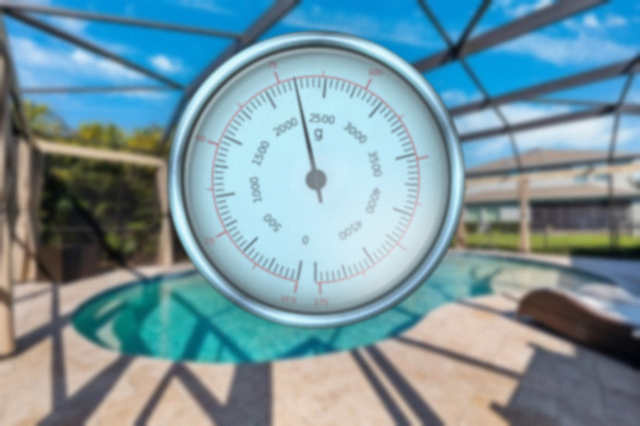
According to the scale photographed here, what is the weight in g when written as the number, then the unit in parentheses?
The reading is 2250 (g)
